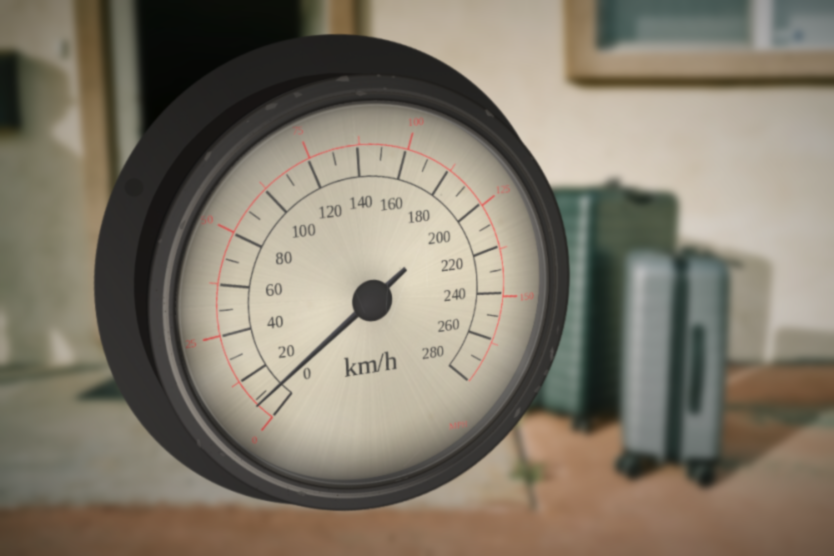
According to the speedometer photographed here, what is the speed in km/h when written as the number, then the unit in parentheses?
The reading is 10 (km/h)
